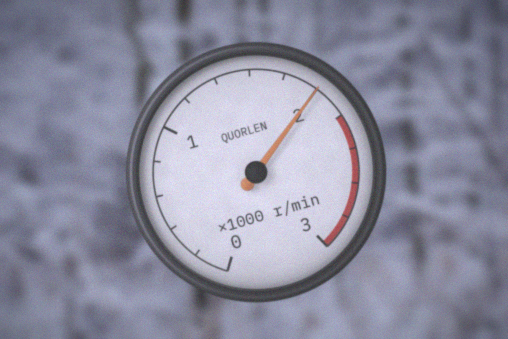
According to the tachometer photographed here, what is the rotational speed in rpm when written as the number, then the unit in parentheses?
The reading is 2000 (rpm)
